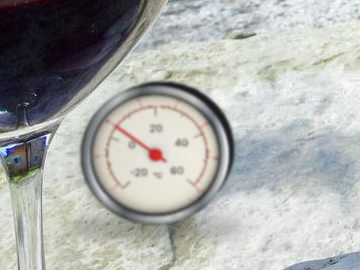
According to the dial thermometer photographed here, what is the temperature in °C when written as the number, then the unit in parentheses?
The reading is 5 (°C)
